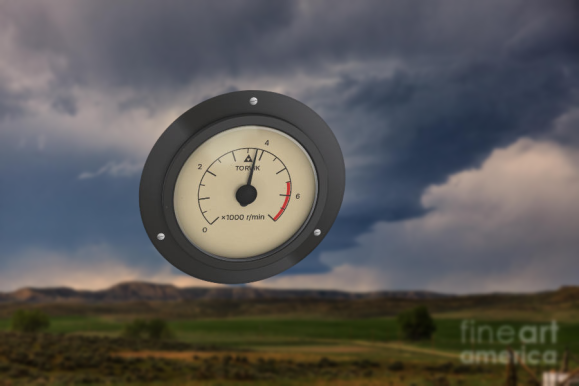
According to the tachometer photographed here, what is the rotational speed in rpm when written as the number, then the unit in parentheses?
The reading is 3750 (rpm)
